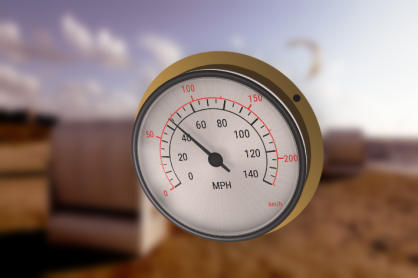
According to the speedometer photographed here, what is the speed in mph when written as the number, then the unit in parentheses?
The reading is 45 (mph)
